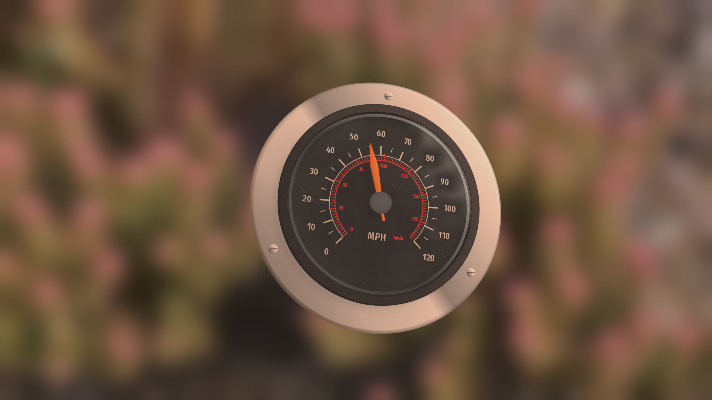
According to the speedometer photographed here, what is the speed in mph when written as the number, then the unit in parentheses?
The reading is 55 (mph)
